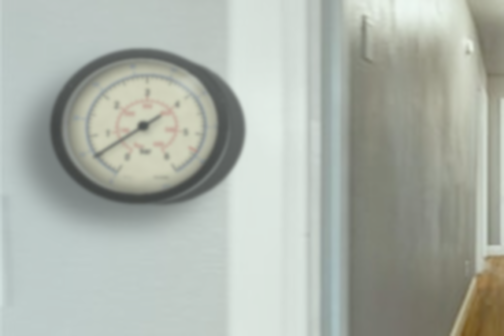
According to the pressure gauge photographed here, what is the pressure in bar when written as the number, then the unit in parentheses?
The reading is 0.5 (bar)
